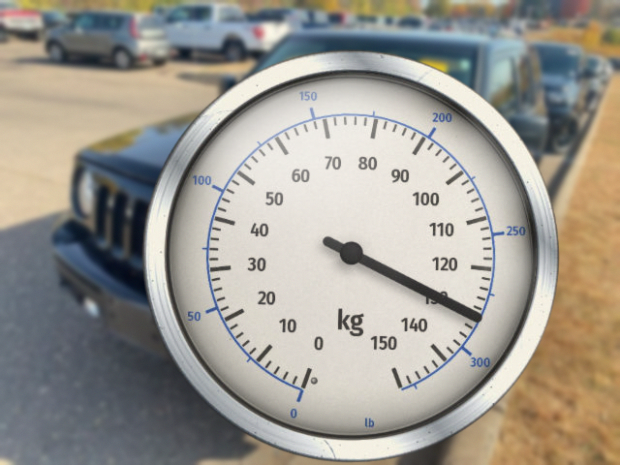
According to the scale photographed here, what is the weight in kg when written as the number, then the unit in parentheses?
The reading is 130 (kg)
